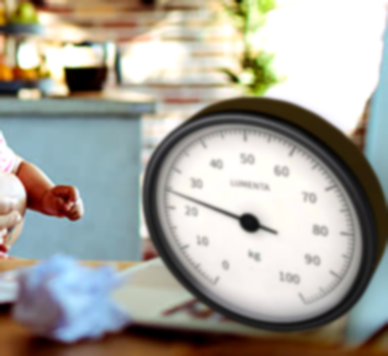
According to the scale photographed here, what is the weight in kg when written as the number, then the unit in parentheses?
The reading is 25 (kg)
